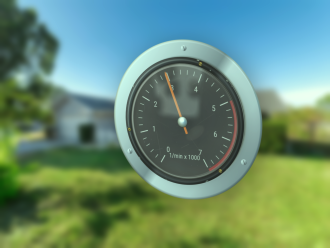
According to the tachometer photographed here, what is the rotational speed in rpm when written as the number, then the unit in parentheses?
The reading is 3000 (rpm)
